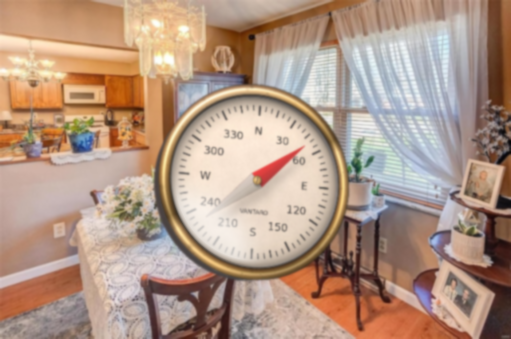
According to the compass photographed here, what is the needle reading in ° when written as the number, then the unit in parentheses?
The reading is 50 (°)
